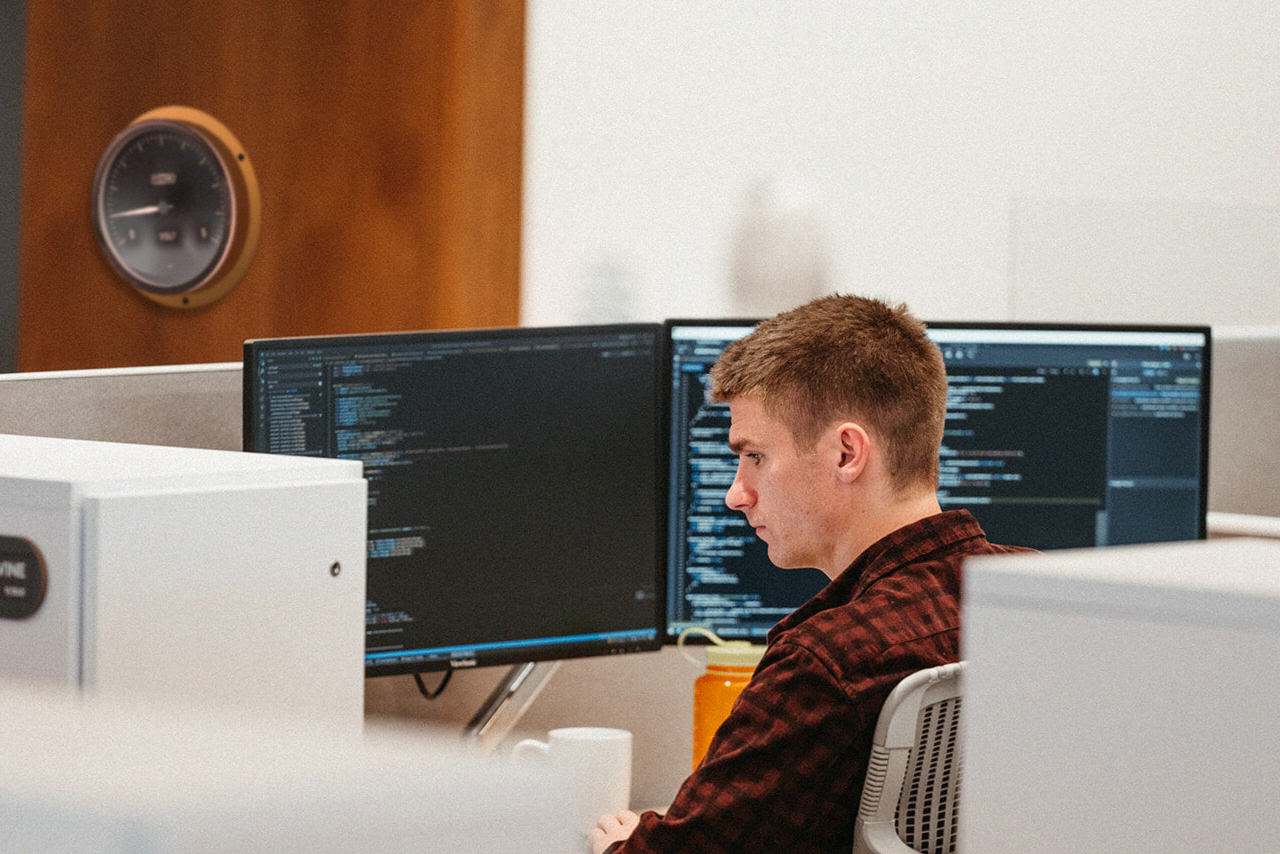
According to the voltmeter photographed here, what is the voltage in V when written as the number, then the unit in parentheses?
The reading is 0.5 (V)
